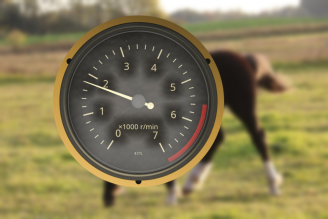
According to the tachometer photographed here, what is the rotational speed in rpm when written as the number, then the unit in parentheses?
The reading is 1800 (rpm)
